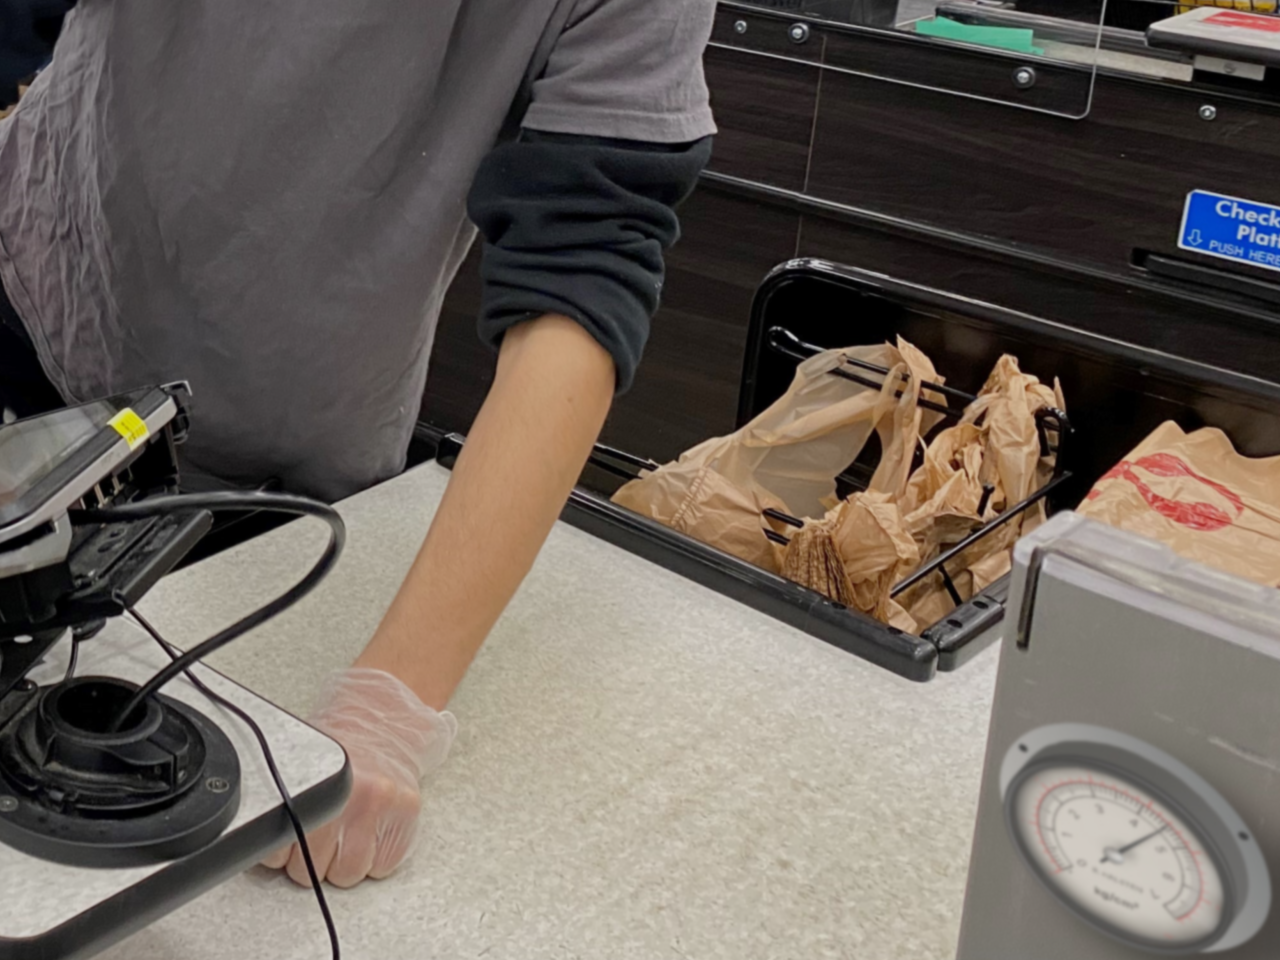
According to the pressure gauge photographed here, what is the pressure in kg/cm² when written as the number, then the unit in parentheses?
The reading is 4.5 (kg/cm²)
